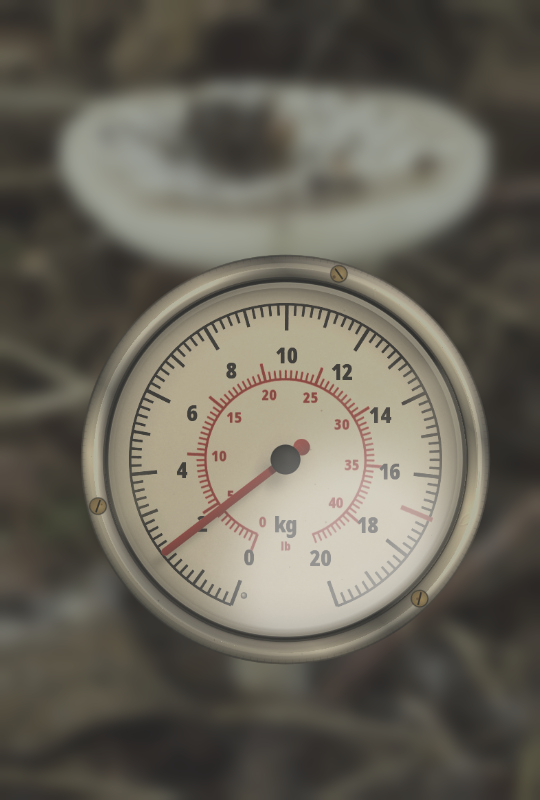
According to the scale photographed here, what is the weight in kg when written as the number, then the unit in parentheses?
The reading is 2 (kg)
